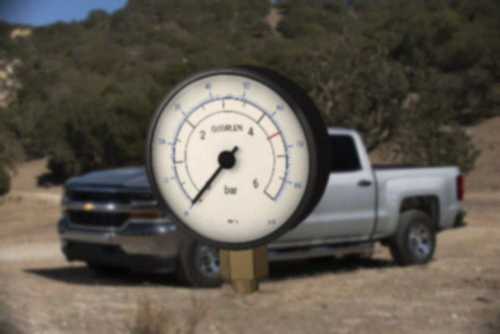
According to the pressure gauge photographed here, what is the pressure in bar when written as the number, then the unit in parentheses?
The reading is 0 (bar)
